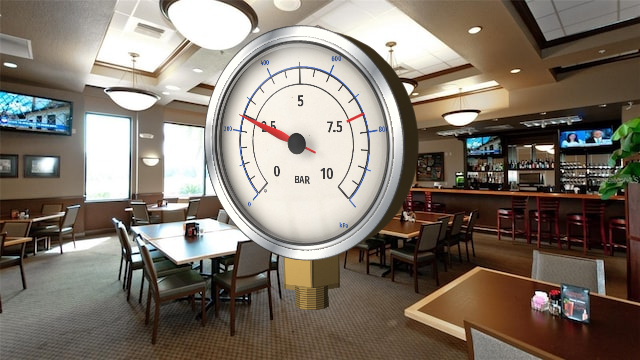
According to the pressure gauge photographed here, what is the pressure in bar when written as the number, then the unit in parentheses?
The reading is 2.5 (bar)
